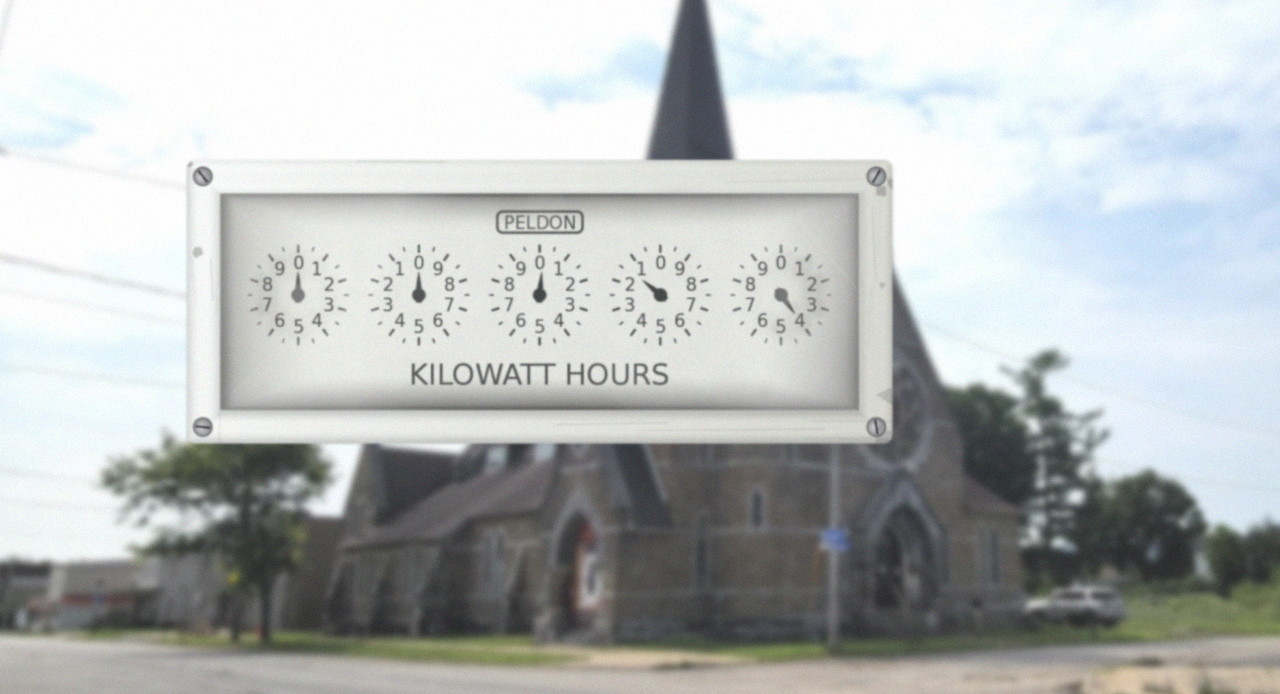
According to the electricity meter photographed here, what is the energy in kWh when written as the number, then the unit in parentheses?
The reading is 14 (kWh)
